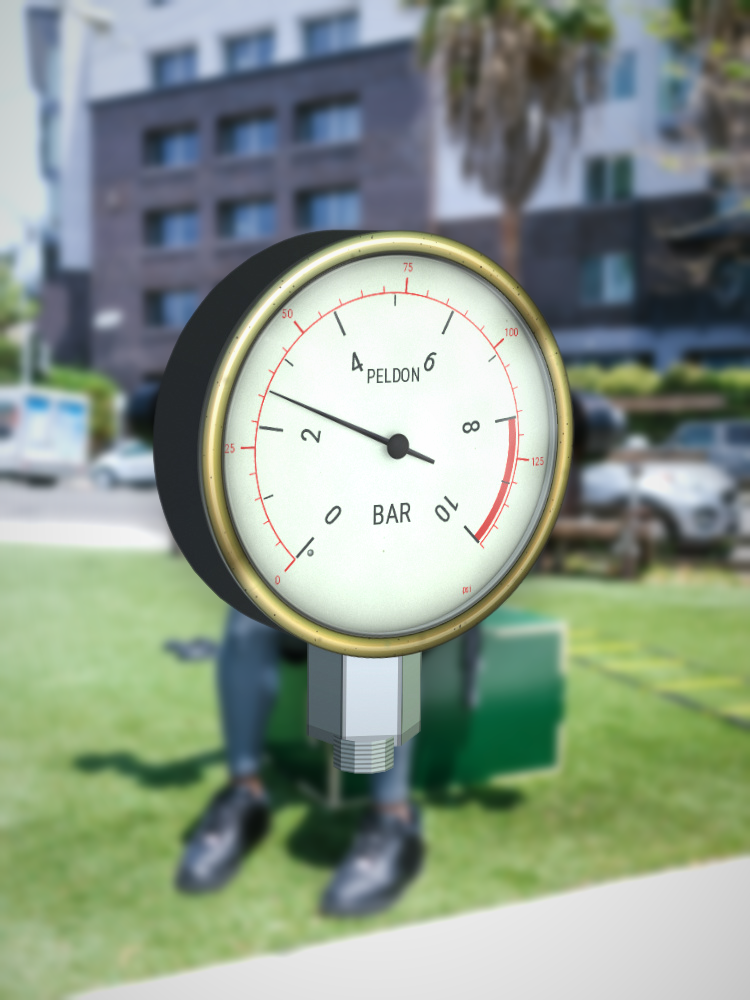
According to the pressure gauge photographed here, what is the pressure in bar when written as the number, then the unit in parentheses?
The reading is 2.5 (bar)
